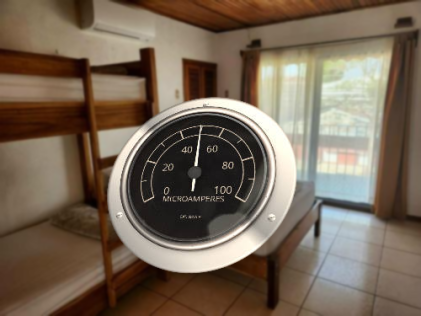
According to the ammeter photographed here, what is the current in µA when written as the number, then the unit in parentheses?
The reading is 50 (µA)
